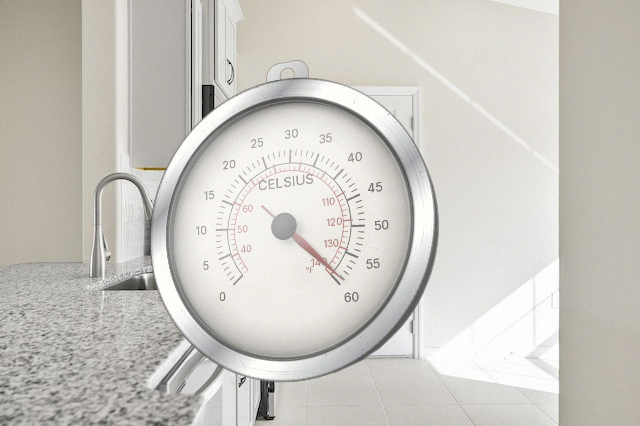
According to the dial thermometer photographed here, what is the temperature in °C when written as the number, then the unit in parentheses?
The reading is 59 (°C)
